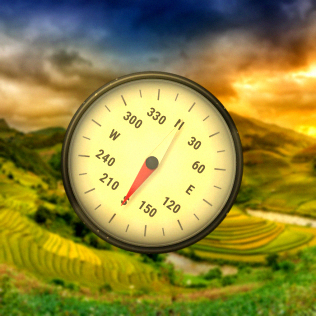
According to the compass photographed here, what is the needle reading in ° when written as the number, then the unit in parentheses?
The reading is 180 (°)
